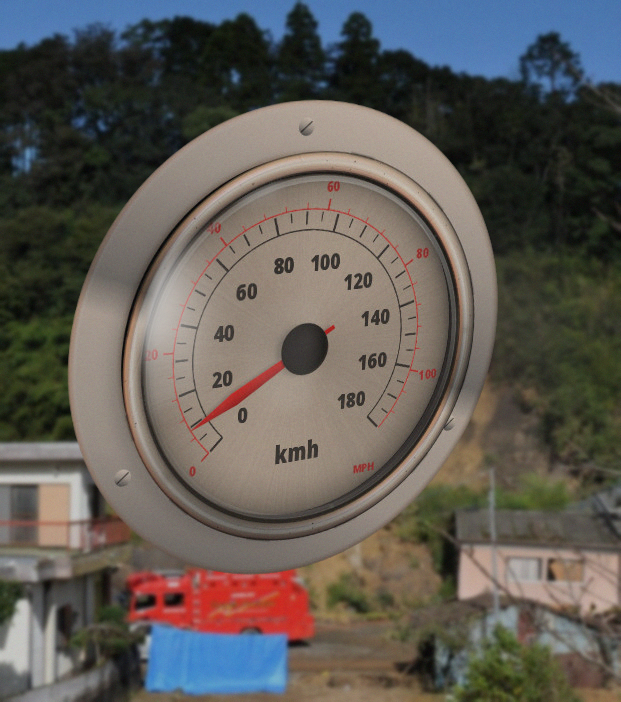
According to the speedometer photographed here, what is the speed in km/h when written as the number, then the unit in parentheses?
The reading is 10 (km/h)
